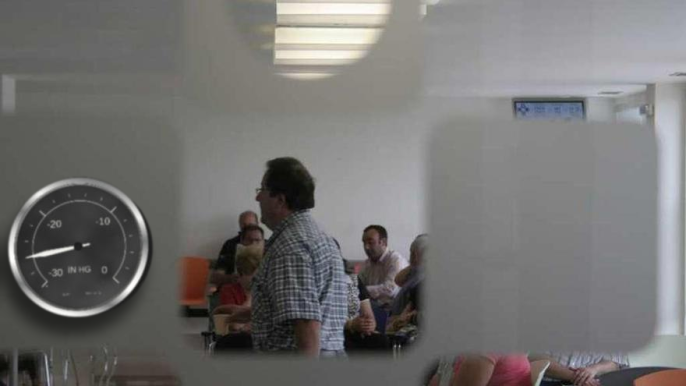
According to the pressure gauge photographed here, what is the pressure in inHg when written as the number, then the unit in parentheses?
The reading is -26 (inHg)
